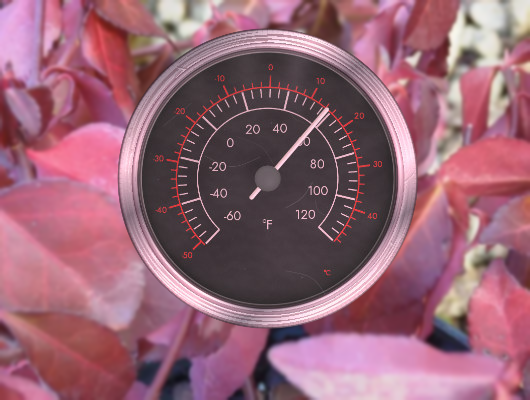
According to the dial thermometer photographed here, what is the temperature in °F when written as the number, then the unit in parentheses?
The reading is 58 (°F)
